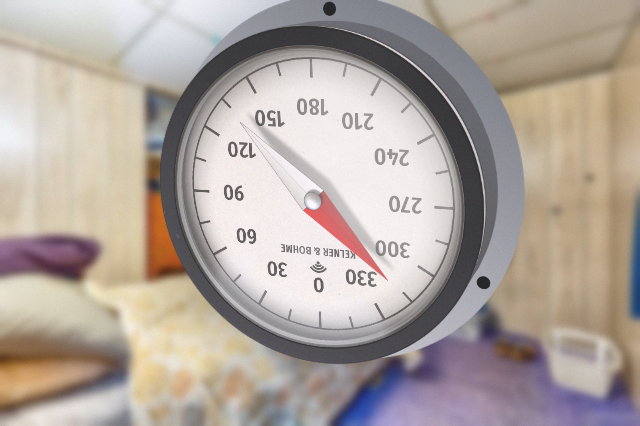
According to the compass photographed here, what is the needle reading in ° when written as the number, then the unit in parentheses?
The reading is 315 (°)
